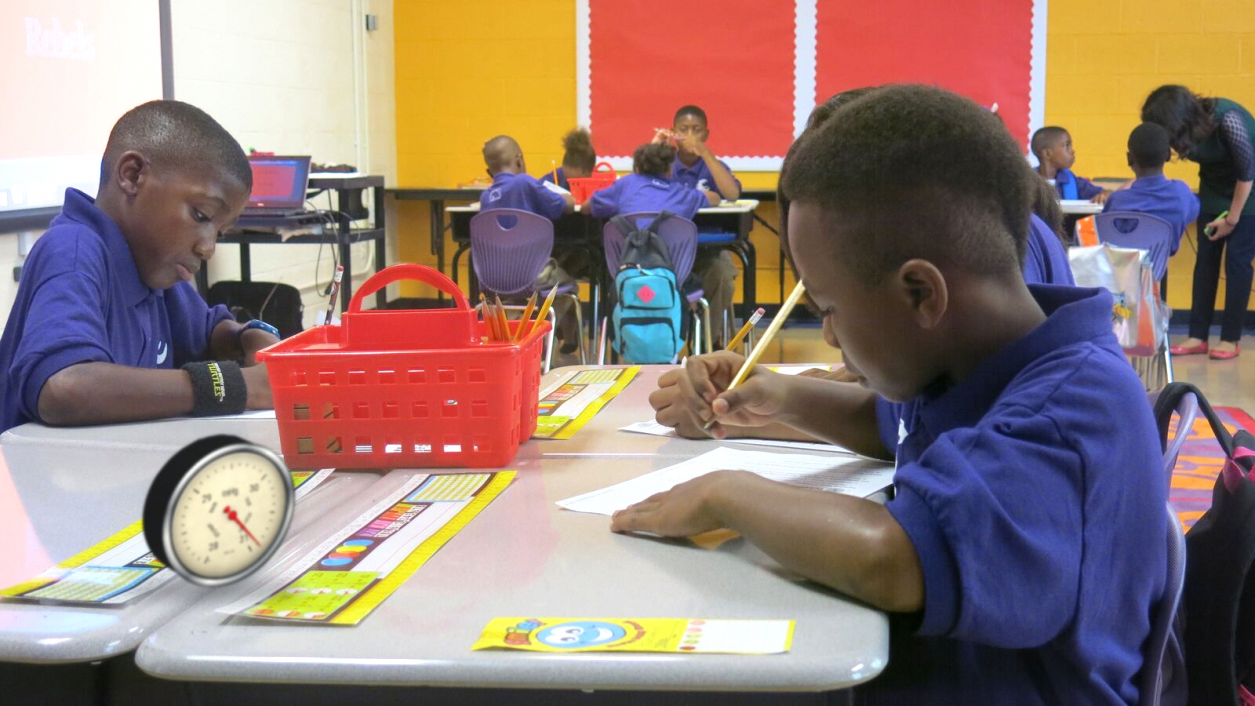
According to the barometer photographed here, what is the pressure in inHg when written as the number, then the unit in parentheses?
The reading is 30.9 (inHg)
